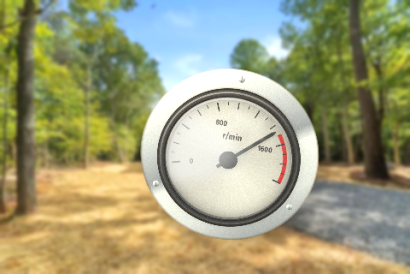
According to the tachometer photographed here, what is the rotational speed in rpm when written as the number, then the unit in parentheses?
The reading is 1450 (rpm)
